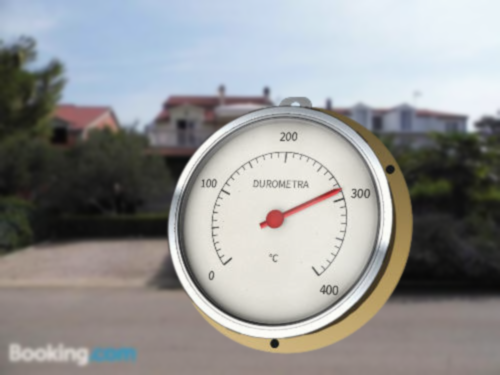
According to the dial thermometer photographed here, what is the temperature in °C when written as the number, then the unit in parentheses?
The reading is 290 (°C)
